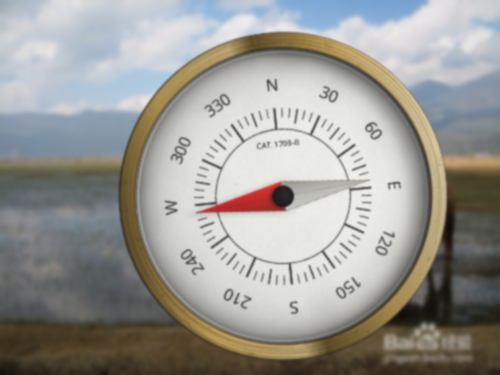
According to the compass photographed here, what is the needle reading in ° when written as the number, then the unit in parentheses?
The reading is 265 (°)
